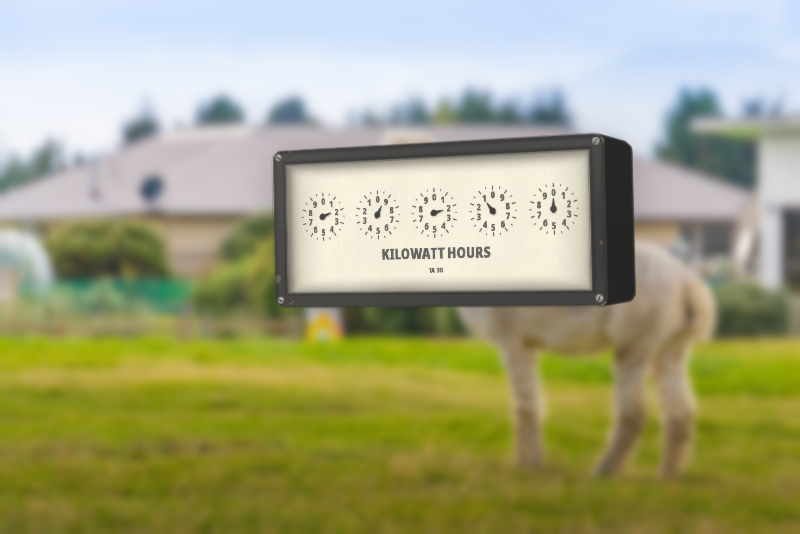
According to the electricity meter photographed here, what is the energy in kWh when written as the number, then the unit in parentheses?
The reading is 19210 (kWh)
